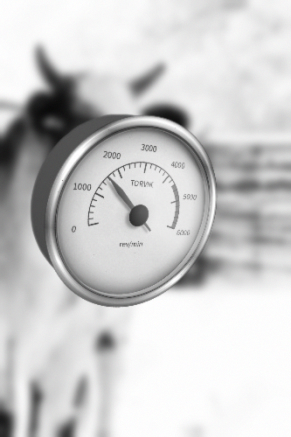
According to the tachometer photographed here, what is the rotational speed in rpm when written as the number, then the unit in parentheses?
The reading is 1600 (rpm)
